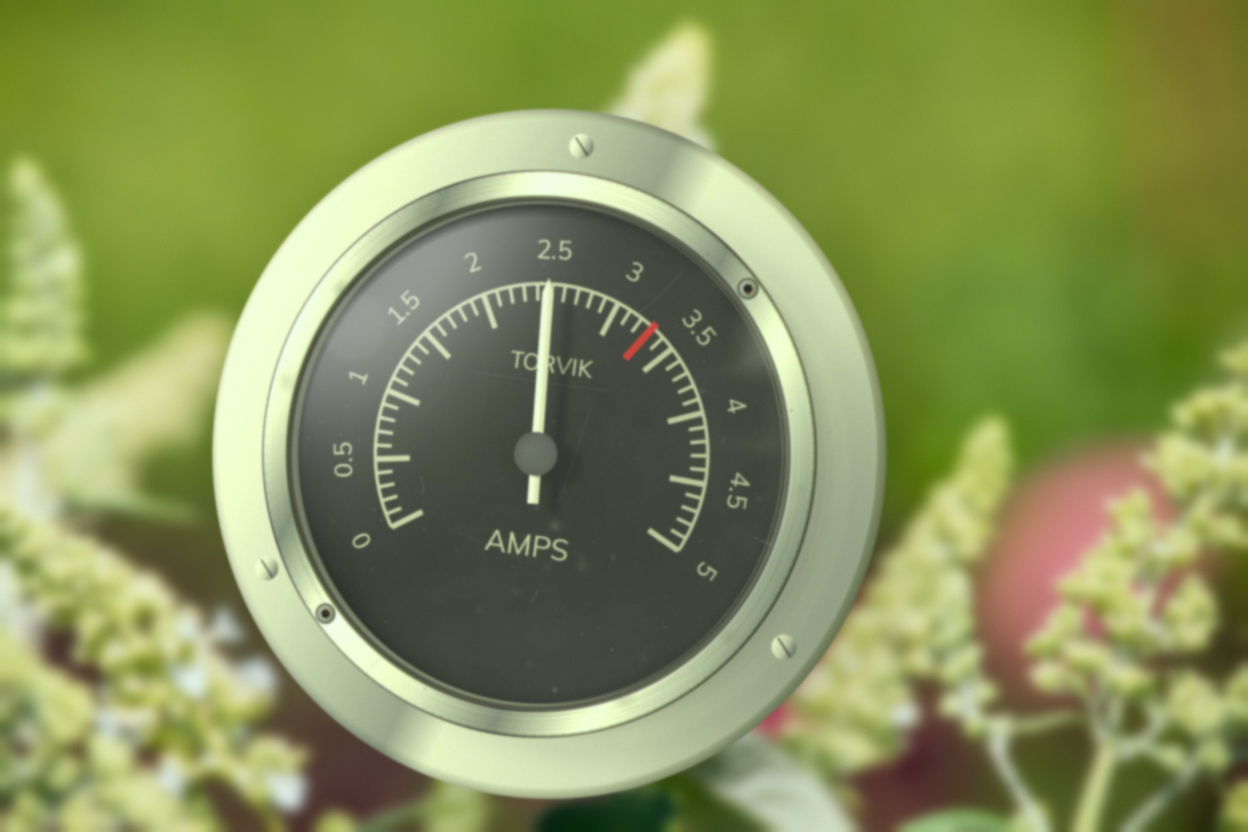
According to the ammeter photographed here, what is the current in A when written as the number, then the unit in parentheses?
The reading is 2.5 (A)
